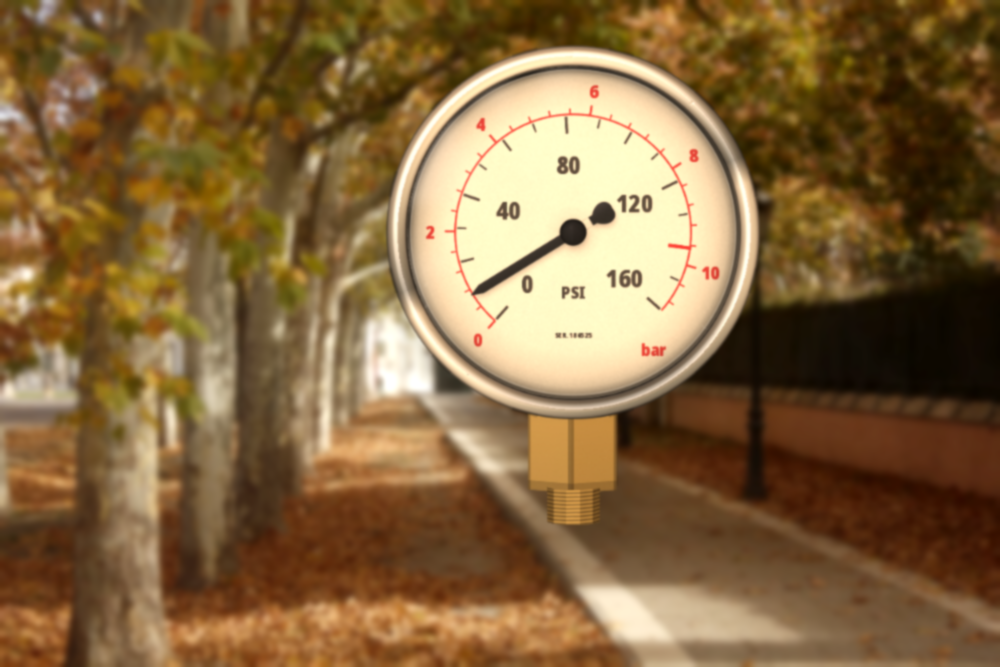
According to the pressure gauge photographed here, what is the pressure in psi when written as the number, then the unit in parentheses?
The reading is 10 (psi)
